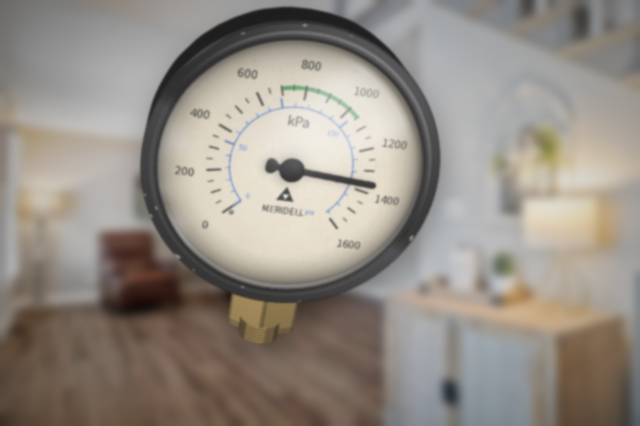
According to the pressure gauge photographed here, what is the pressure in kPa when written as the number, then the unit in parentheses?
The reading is 1350 (kPa)
